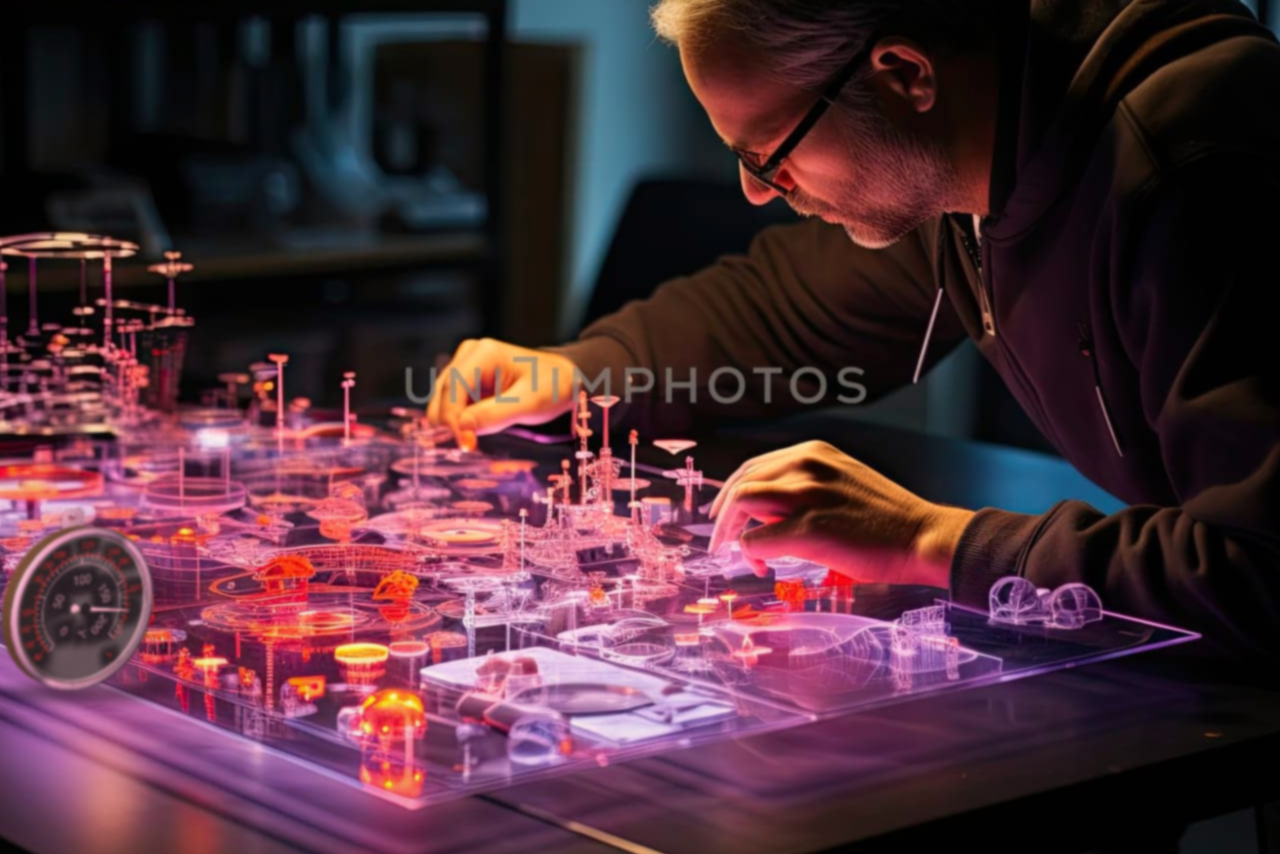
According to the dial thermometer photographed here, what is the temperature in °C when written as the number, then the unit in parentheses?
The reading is 175 (°C)
